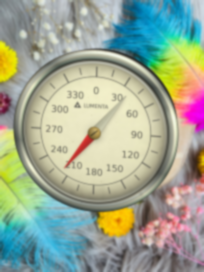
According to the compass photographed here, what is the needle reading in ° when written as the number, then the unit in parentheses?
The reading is 217.5 (°)
